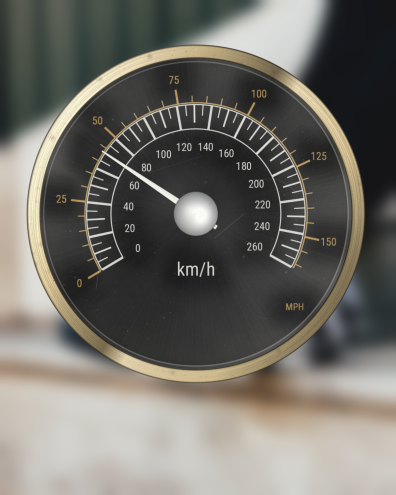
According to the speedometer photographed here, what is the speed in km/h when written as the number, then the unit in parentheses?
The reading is 70 (km/h)
